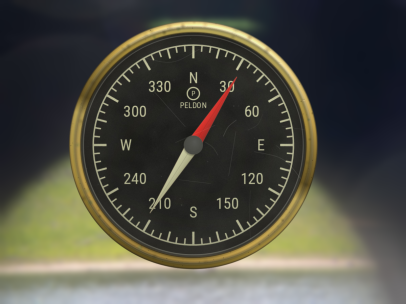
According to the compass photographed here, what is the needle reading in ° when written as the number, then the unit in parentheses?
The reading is 32.5 (°)
